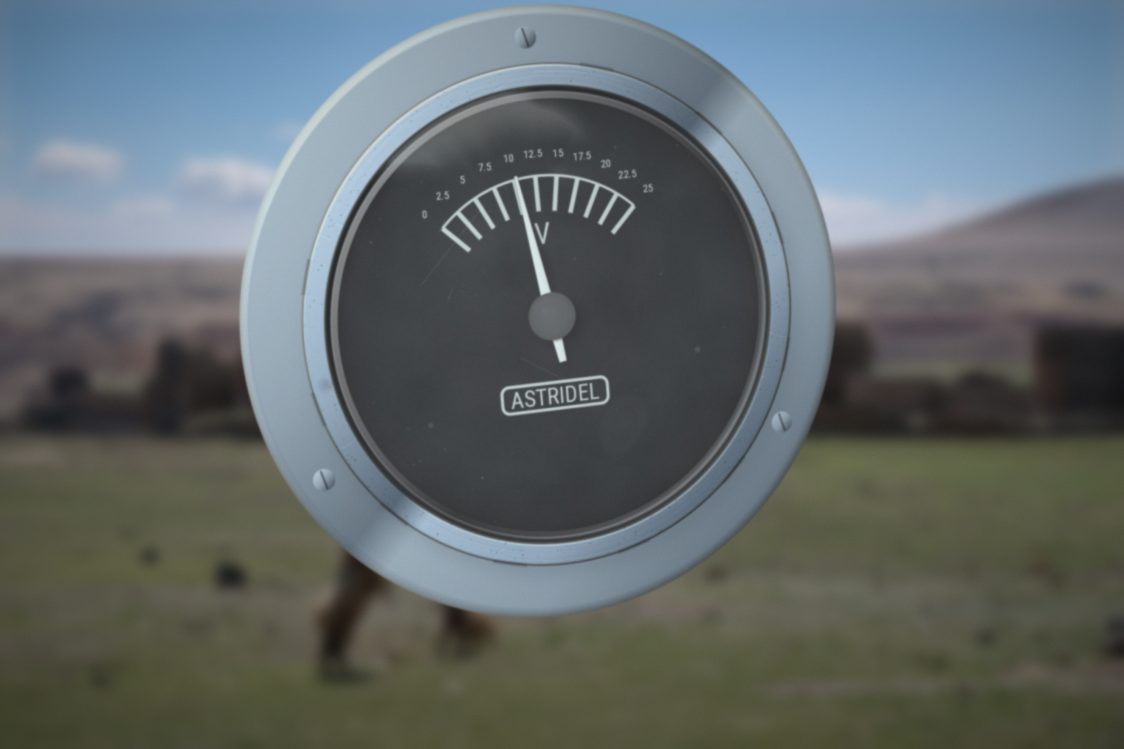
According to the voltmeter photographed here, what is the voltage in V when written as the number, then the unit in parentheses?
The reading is 10 (V)
